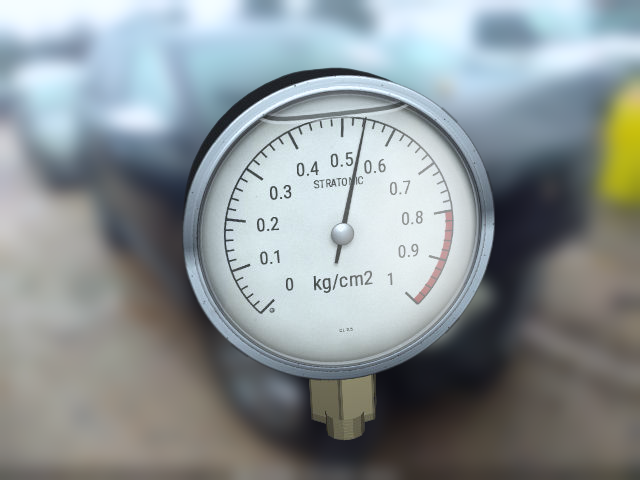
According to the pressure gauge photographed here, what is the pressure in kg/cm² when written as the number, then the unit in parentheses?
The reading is 0.54 (kg/cm²)
